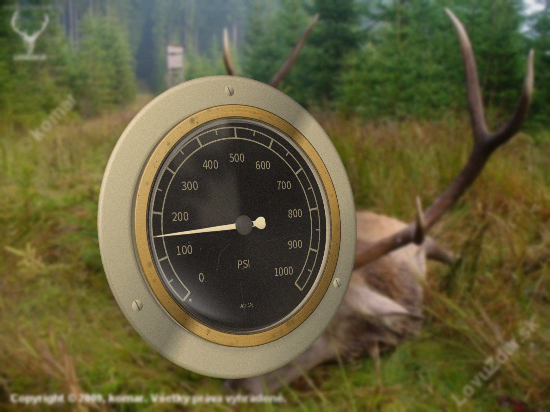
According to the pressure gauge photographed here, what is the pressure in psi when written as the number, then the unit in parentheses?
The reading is 150 (psi)
